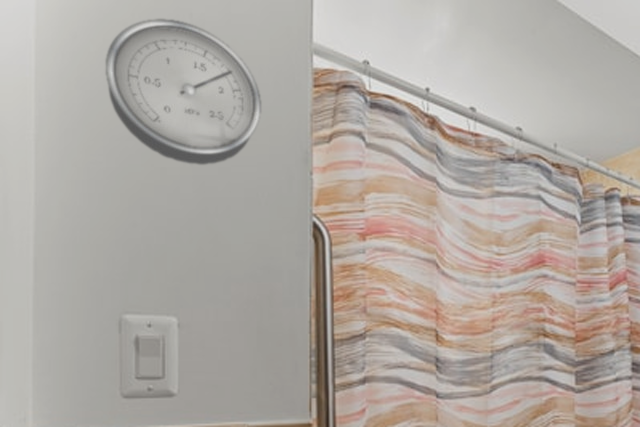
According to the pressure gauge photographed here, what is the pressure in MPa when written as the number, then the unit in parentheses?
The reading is 1.8 (MPa)
